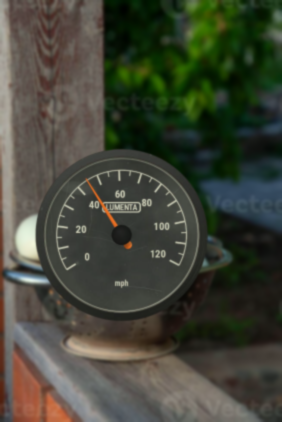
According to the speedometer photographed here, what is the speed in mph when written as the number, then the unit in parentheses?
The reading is 45 (mph)
